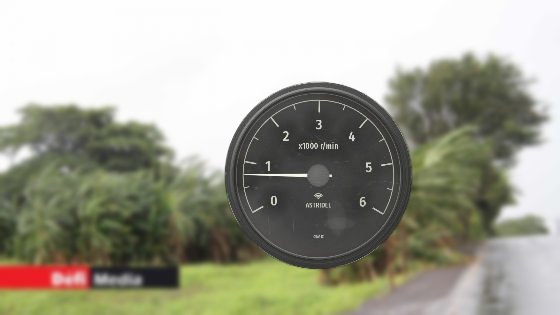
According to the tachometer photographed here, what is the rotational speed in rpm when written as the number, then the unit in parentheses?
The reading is 750 (rpm)
